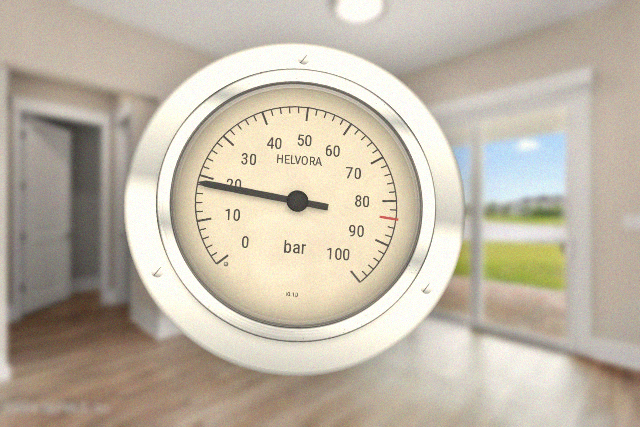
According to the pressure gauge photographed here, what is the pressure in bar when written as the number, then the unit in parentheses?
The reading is 18 (bar)
